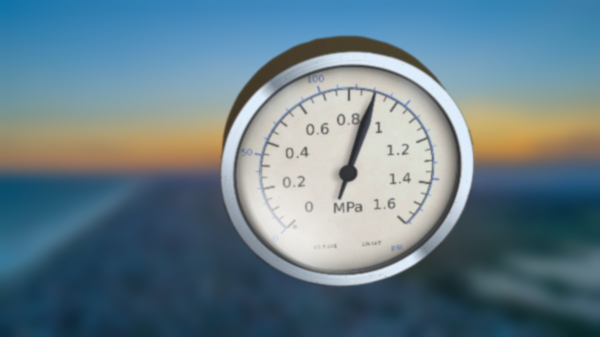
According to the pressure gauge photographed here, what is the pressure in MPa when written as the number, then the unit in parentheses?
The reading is 0.9 (MPa)
